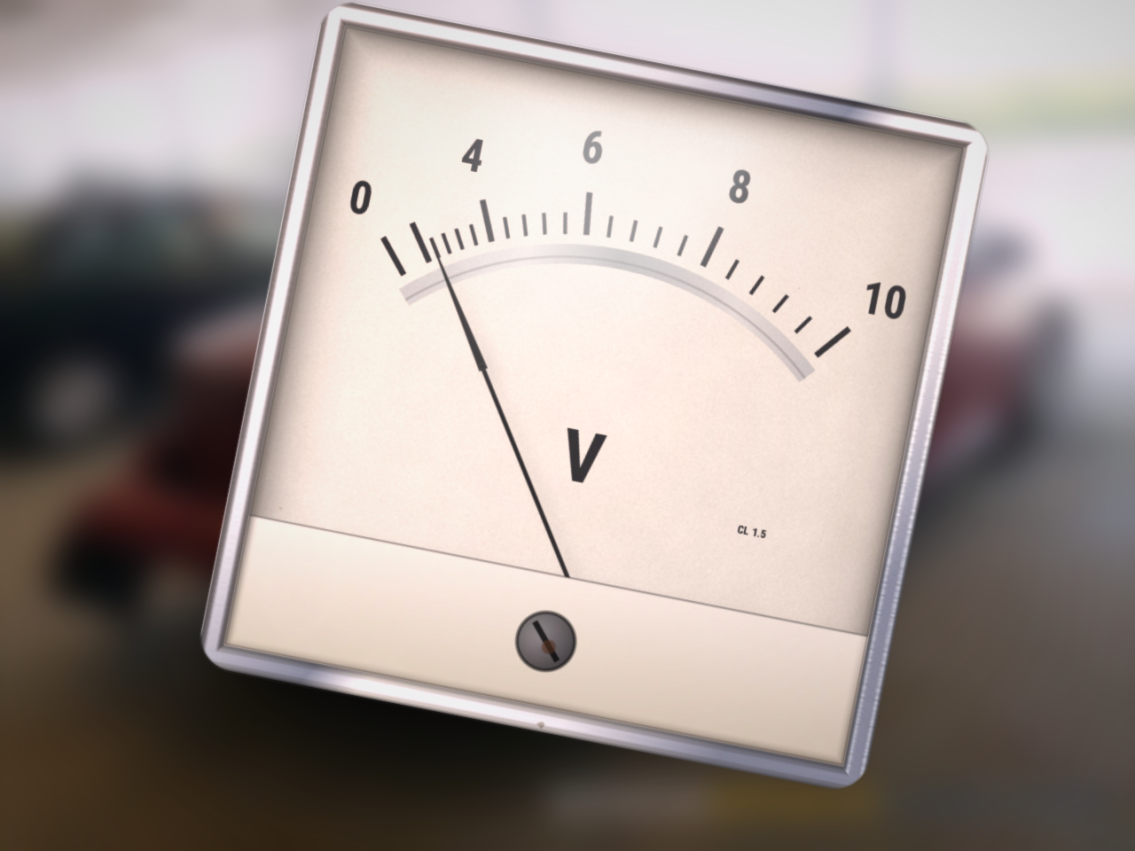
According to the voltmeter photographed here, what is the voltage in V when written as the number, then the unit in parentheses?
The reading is 2.4 (V)
